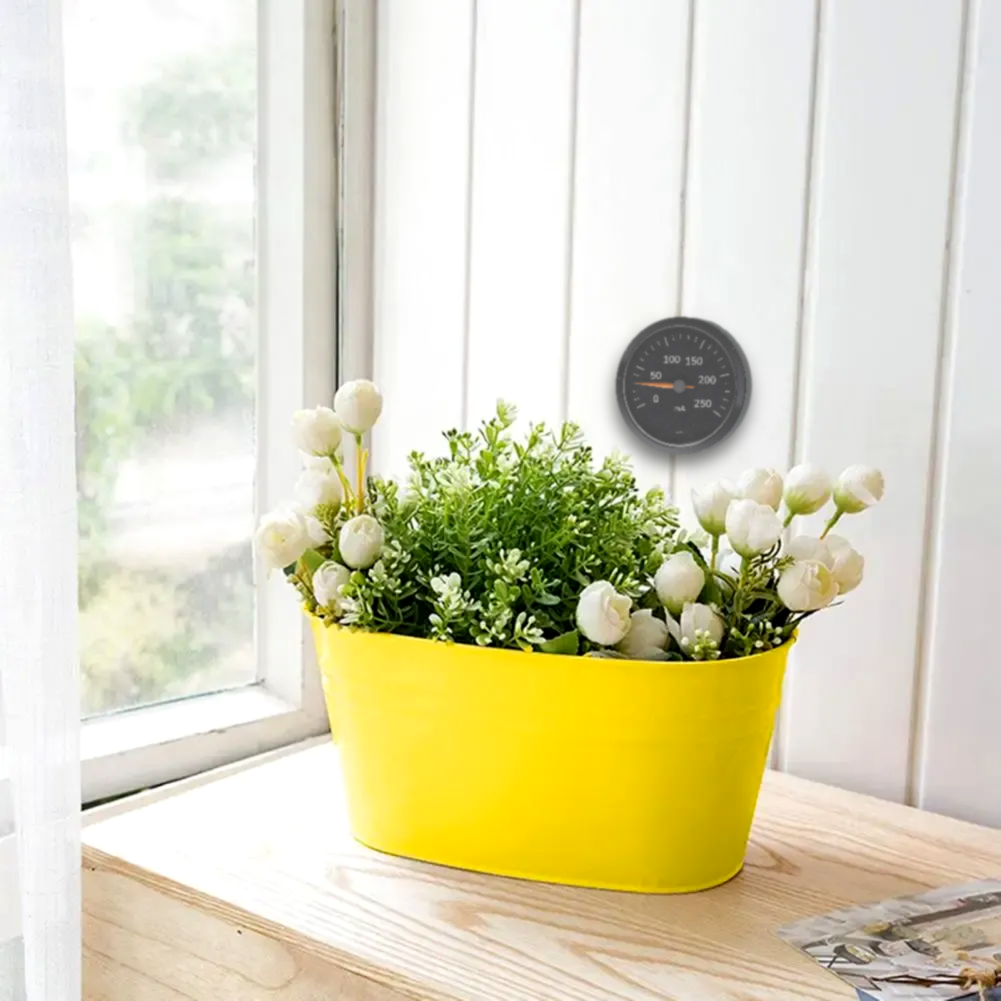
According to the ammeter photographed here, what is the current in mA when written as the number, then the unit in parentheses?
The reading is 30 (mA)
